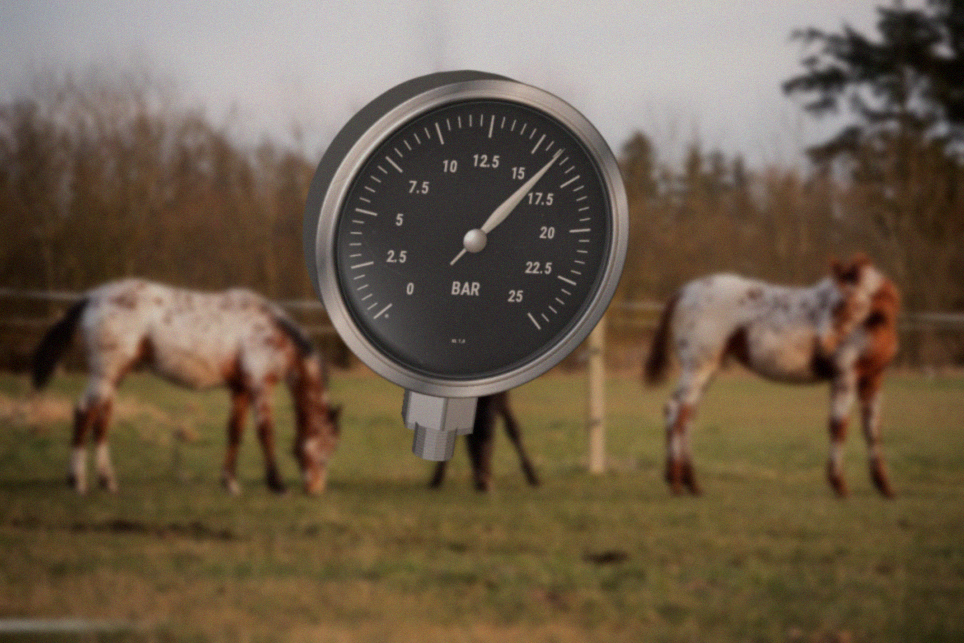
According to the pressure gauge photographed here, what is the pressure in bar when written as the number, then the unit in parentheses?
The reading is 16 (bar)
